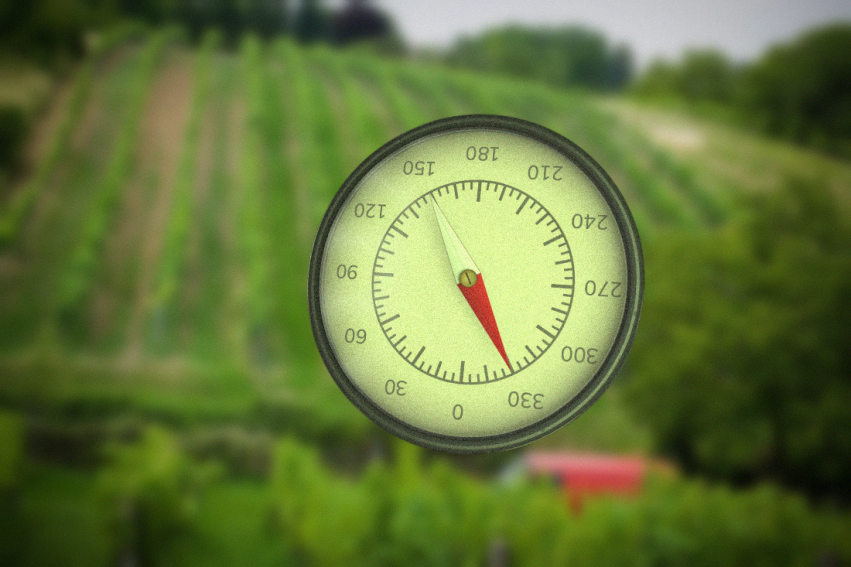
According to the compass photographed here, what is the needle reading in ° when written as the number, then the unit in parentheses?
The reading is 330 (°)
